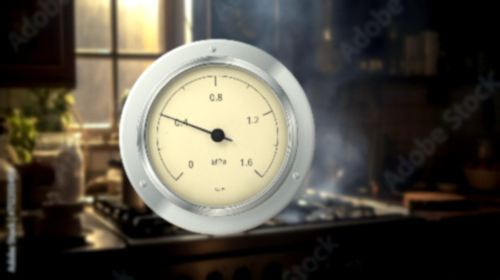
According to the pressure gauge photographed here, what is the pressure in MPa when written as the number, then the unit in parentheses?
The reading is 0.4 (MPa)
